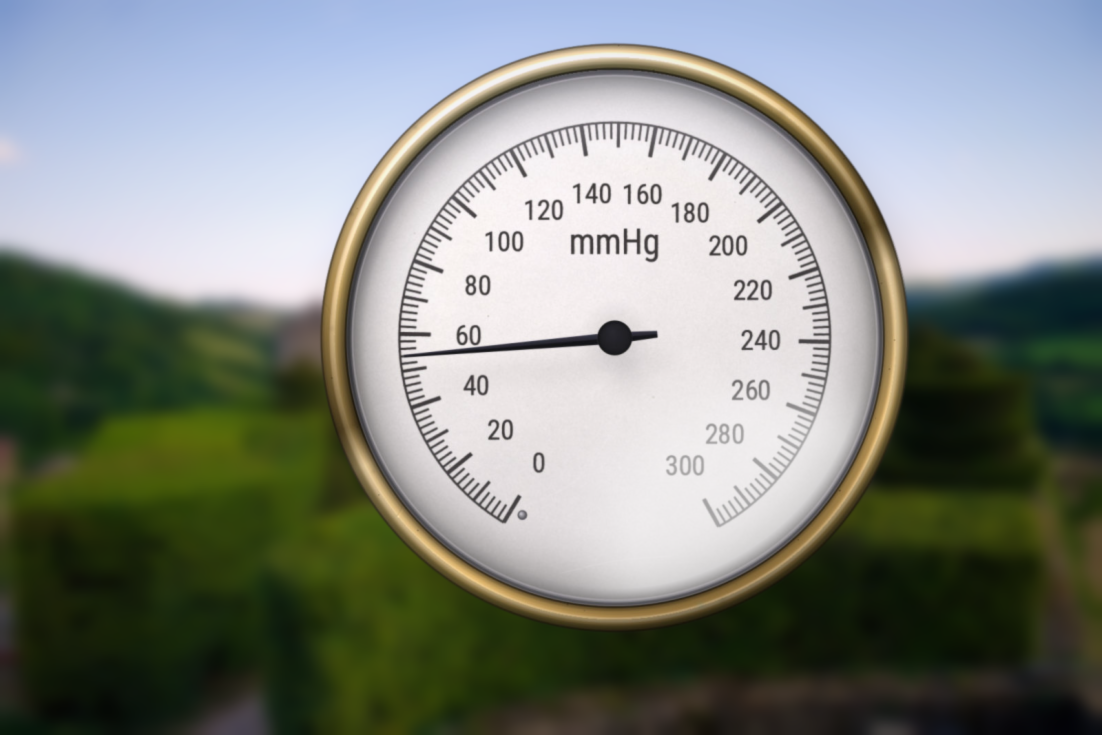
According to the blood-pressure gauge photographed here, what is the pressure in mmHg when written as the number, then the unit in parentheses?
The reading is 54 (mmHg)
